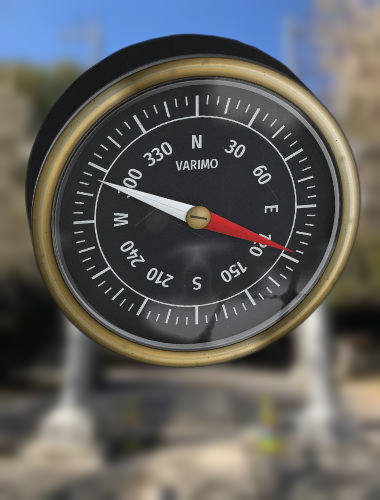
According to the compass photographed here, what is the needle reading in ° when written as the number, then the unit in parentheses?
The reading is 115 (°)
